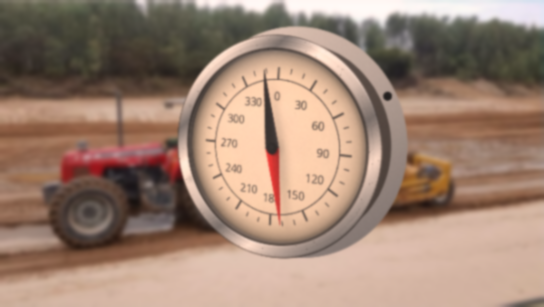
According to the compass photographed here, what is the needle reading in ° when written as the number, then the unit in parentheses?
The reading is 170 (°)
